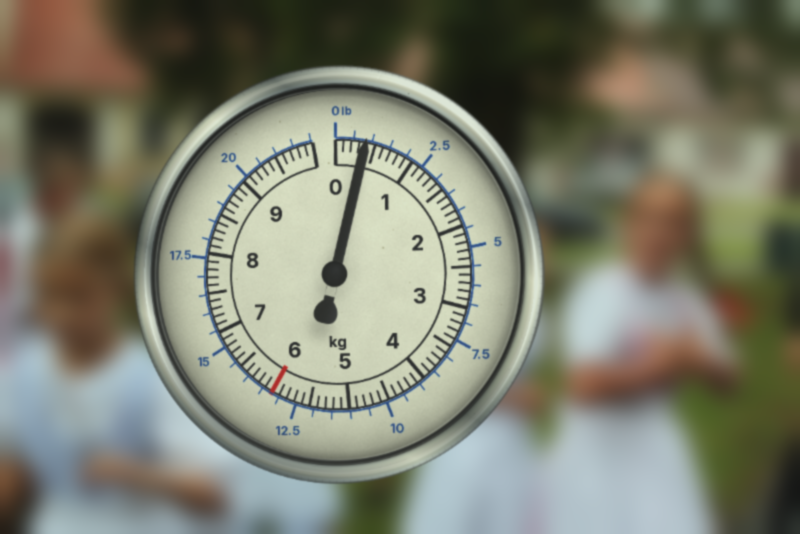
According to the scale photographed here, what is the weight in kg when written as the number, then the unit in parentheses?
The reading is 0.4 (kg)
